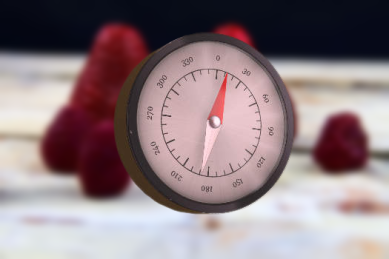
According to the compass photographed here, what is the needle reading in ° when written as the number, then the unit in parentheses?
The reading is 10 (°)
